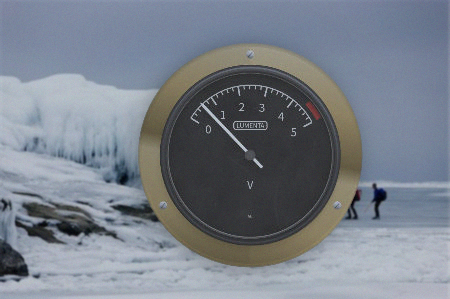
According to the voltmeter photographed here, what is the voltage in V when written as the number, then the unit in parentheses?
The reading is 0.6 (V)
